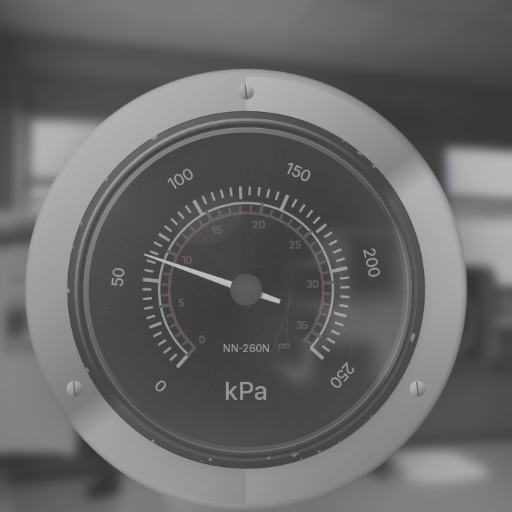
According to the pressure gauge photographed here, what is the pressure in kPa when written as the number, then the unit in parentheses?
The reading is 62.5 (kPa)
